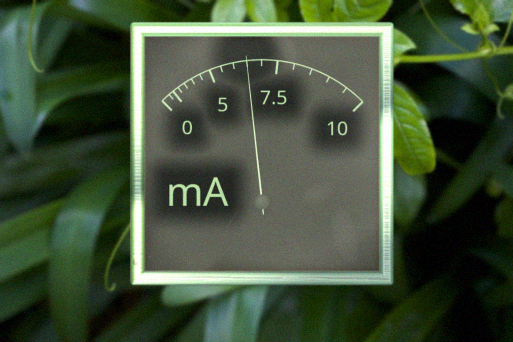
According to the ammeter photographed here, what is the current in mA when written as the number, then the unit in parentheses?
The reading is 6.5 (mA)
